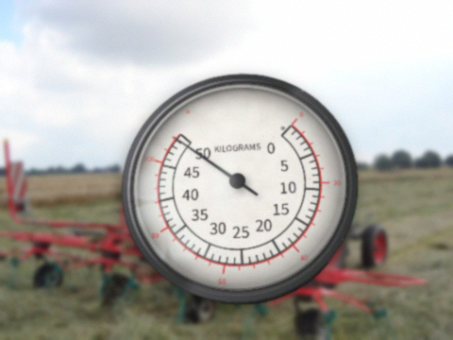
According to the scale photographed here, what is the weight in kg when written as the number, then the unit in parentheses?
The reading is 49 (kg)
